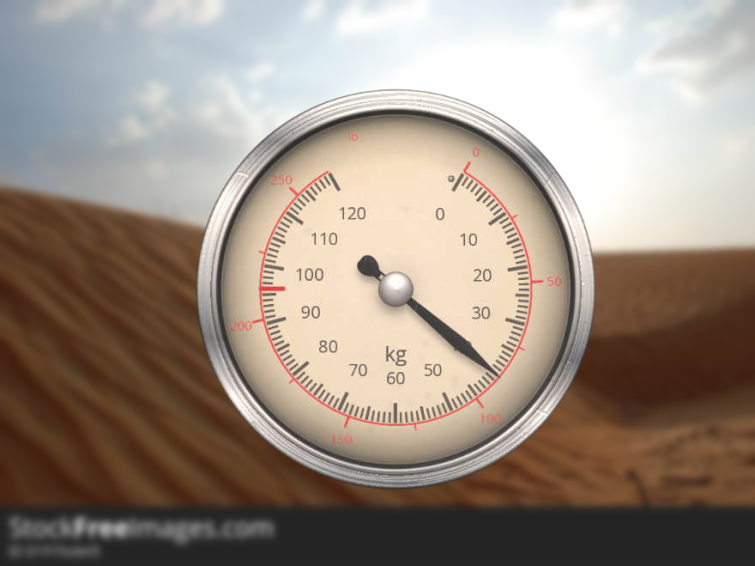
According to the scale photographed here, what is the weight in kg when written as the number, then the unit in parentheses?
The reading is 40 (kg)
